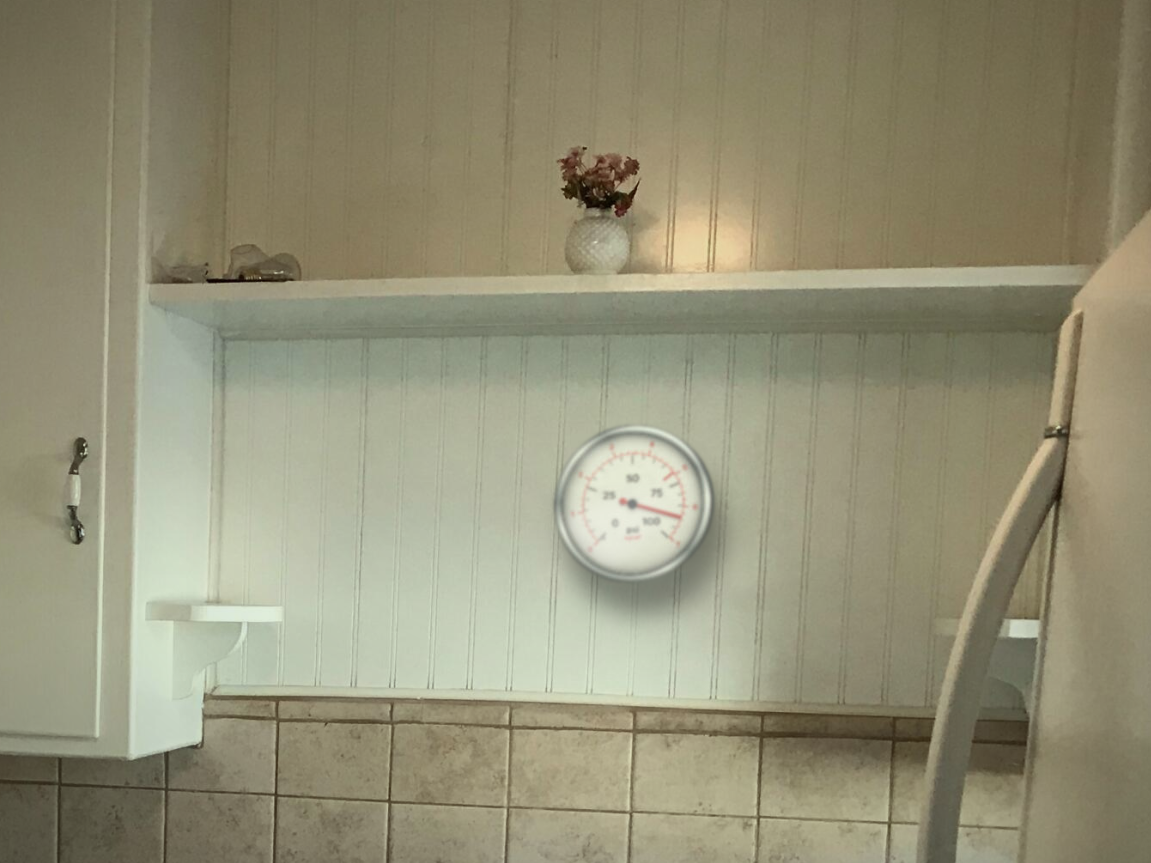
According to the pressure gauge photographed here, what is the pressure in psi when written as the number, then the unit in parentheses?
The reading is 90 (psi)
